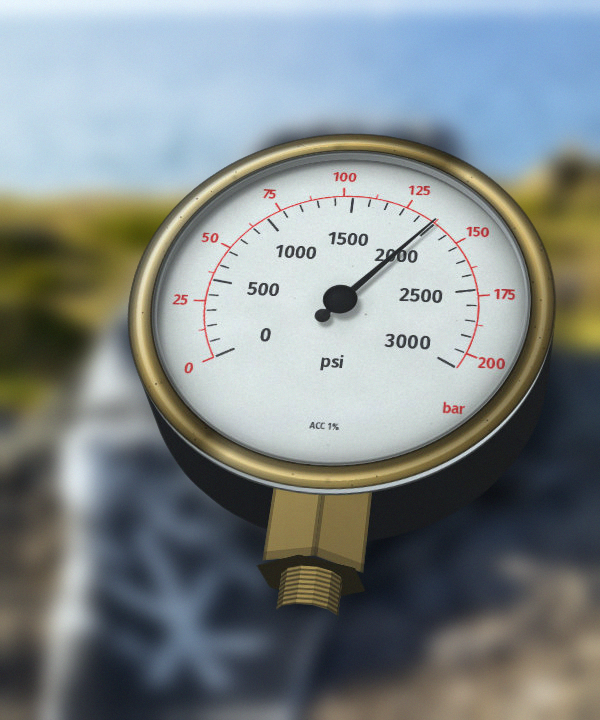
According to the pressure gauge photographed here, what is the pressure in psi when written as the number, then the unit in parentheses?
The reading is 2000 (psi)
